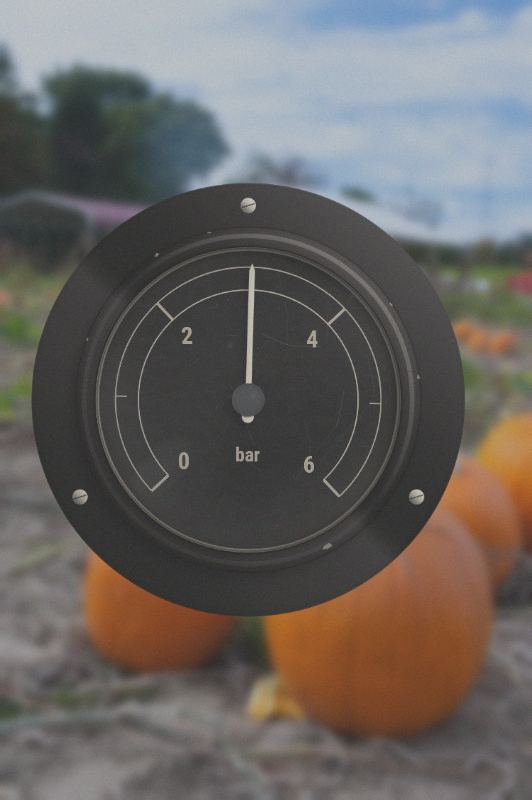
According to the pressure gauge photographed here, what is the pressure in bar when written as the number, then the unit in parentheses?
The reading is 3 (bar)
